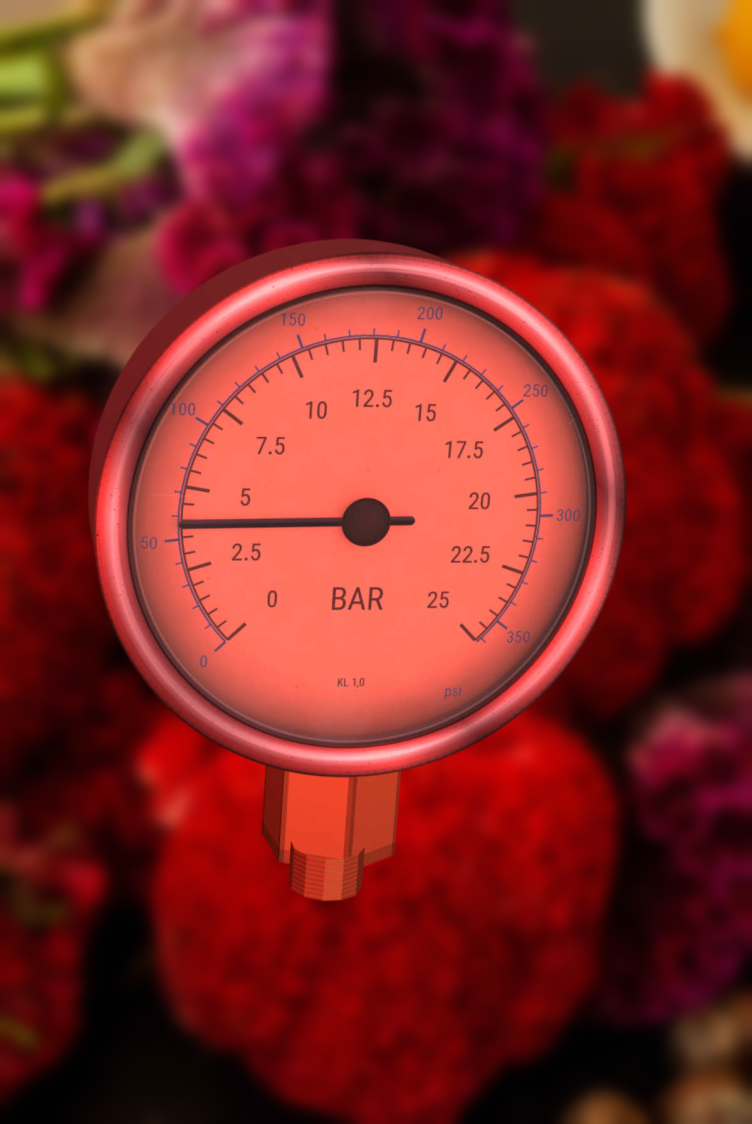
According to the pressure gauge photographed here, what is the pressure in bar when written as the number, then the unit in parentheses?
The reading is 4 (bar)
